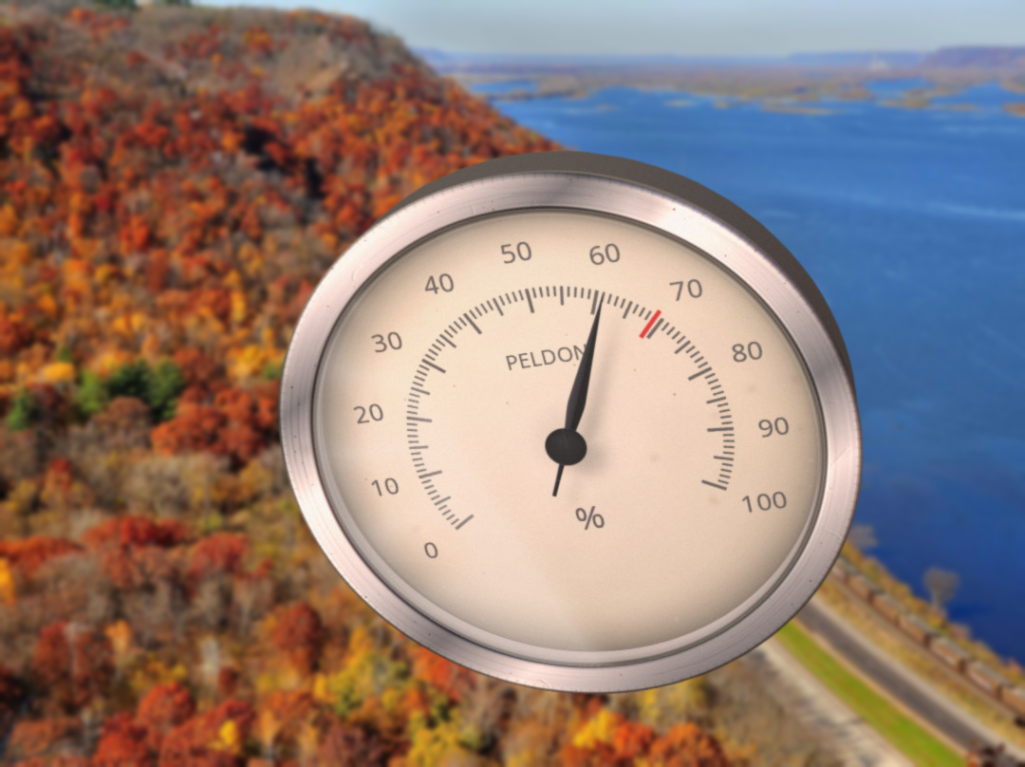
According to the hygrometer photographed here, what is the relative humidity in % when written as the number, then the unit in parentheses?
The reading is 61 (%)
